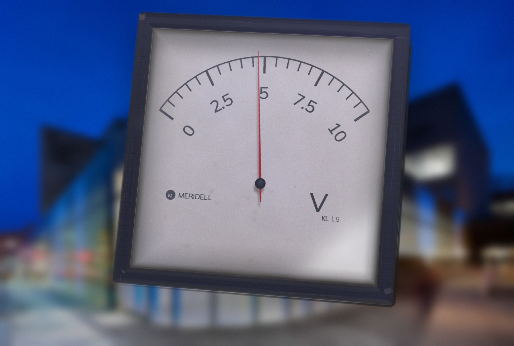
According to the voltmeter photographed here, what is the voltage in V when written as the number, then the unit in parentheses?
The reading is 4.75 (V)
